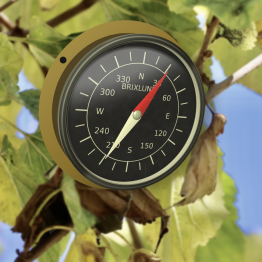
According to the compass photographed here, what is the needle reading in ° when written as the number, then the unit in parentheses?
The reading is 30 (°)
